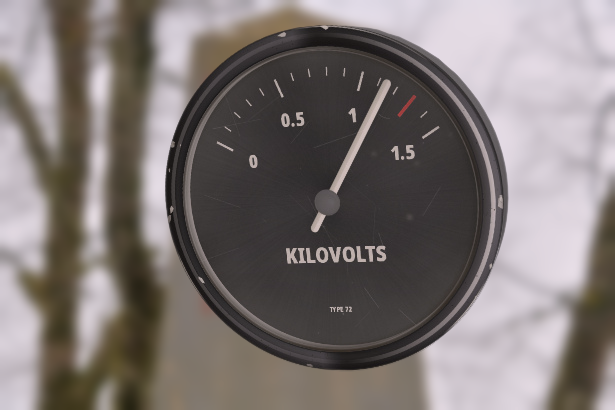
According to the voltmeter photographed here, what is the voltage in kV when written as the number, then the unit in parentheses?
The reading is 1.15 (kV)
